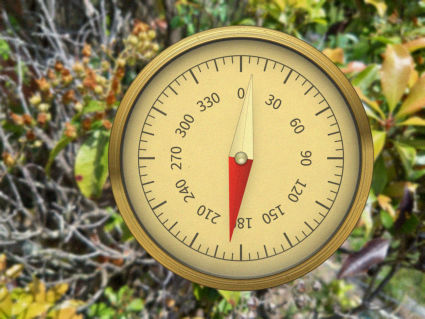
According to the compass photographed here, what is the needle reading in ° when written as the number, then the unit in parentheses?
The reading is 187.5 (°)
